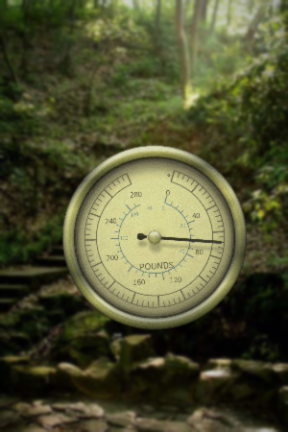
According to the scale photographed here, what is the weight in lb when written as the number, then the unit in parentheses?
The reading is 68 (lb)
